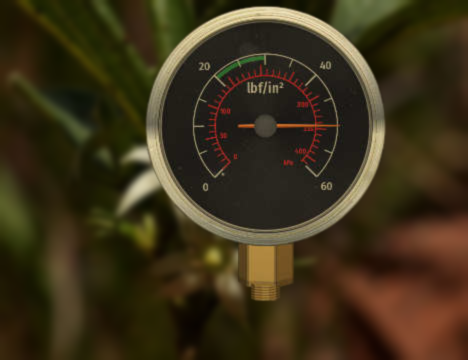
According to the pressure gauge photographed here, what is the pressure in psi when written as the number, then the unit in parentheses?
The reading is 50 (psi)
